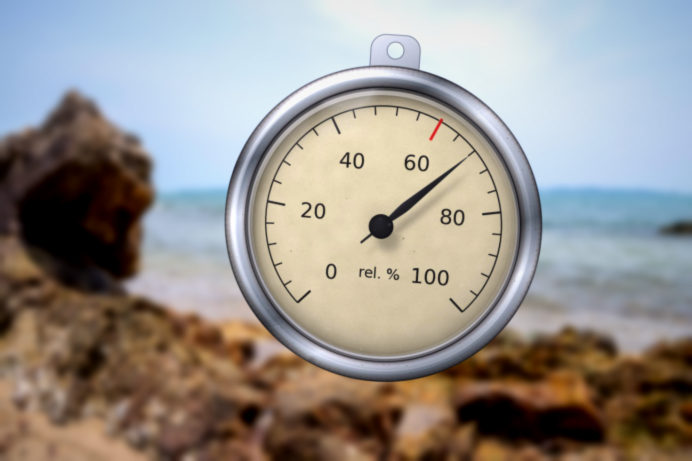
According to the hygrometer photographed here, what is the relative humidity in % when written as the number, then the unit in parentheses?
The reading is 68 (%)
